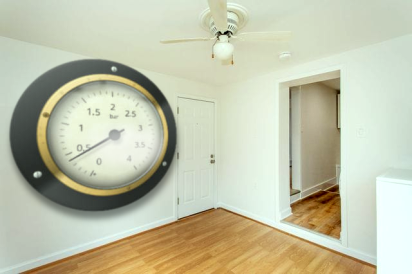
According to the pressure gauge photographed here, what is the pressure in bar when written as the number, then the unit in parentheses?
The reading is 0.4 (bar)
